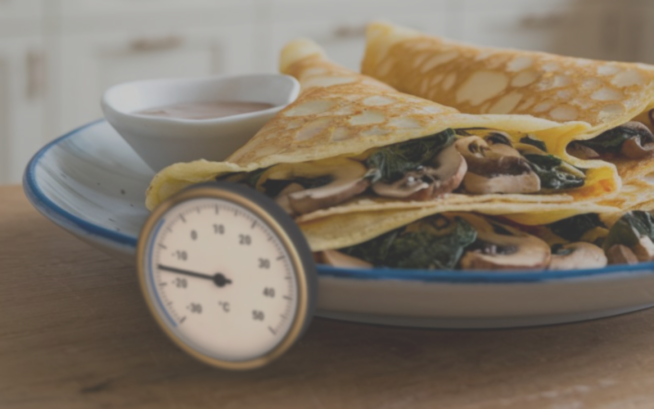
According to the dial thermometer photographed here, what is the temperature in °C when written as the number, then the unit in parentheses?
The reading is -15 (°C)
